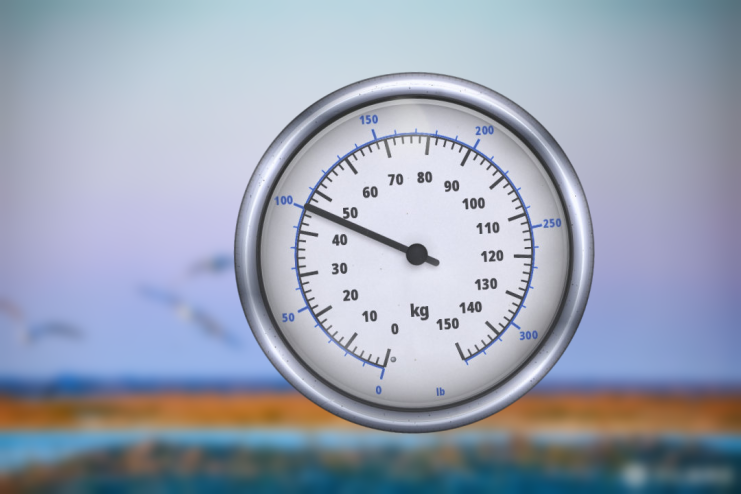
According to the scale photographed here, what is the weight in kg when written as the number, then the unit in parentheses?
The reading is 46 (kg)
